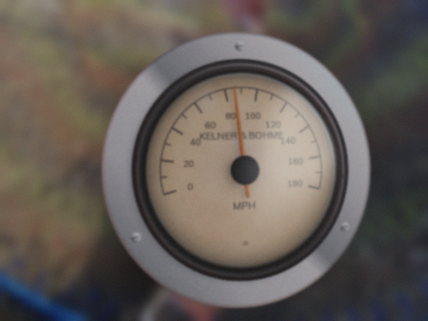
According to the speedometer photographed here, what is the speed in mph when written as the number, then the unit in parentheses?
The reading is 85 (mph)
